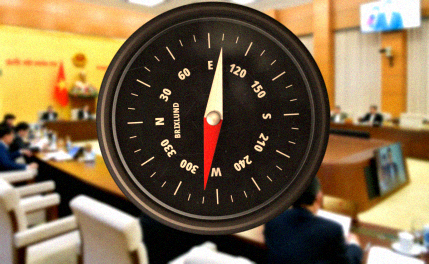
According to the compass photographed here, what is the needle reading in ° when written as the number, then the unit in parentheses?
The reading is 280 (°)
